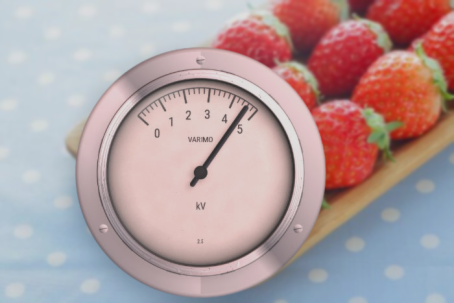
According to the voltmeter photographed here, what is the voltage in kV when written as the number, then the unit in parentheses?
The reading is 4.6 (kV)
